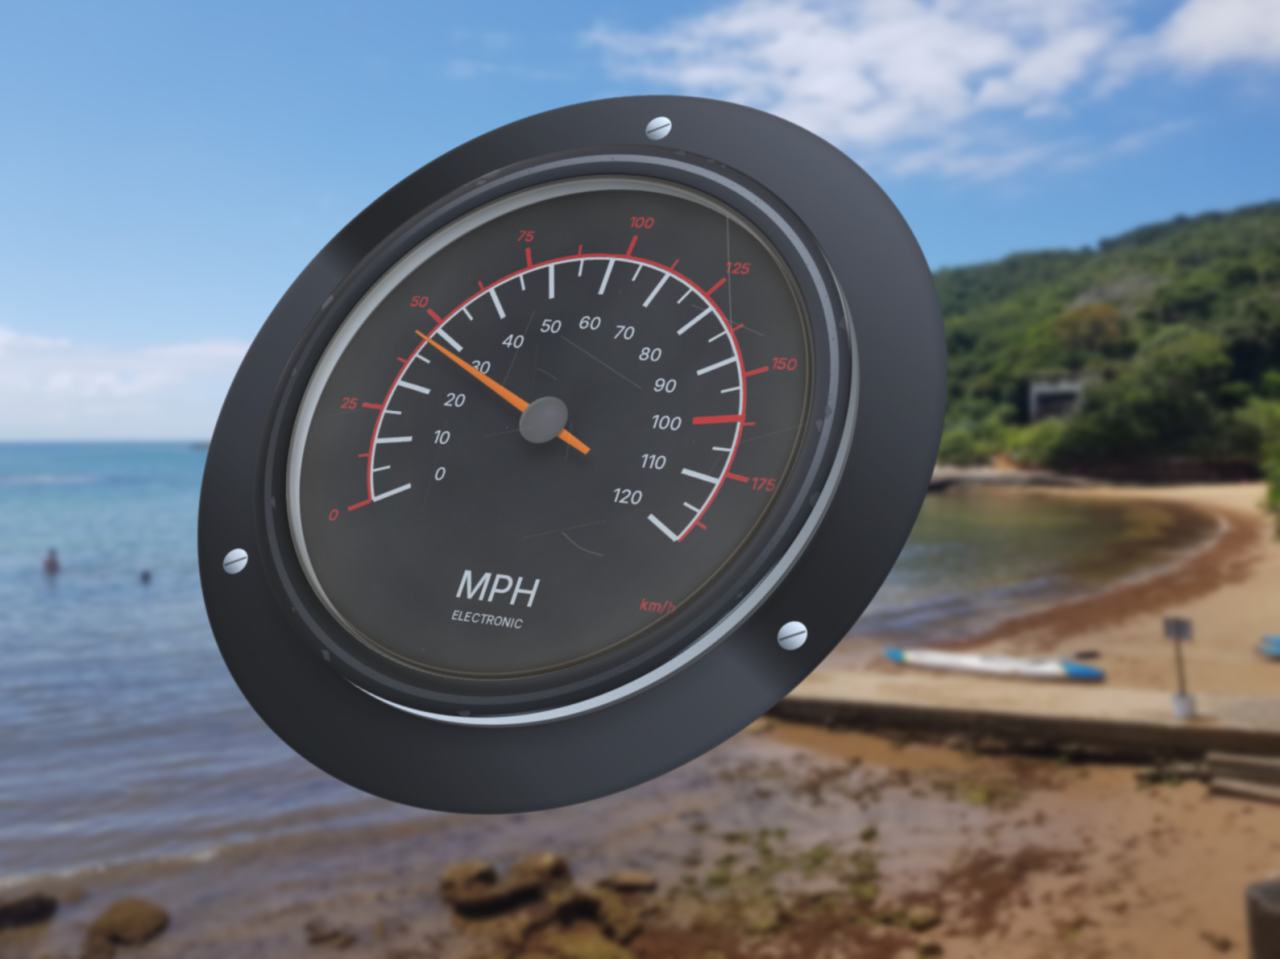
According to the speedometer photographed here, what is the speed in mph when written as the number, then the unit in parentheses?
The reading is 27.5 (mph)
